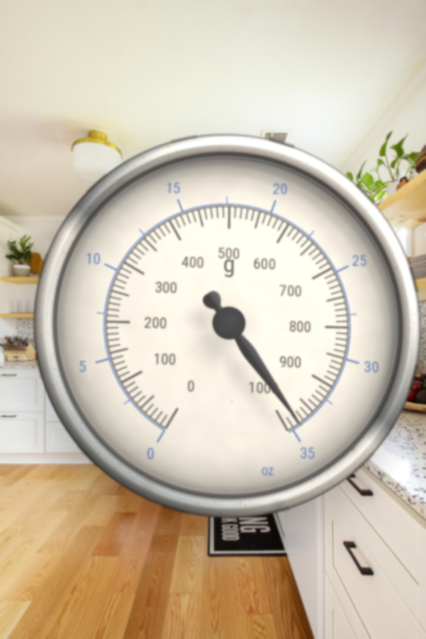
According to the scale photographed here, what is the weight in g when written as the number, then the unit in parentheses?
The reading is 980 (g)
